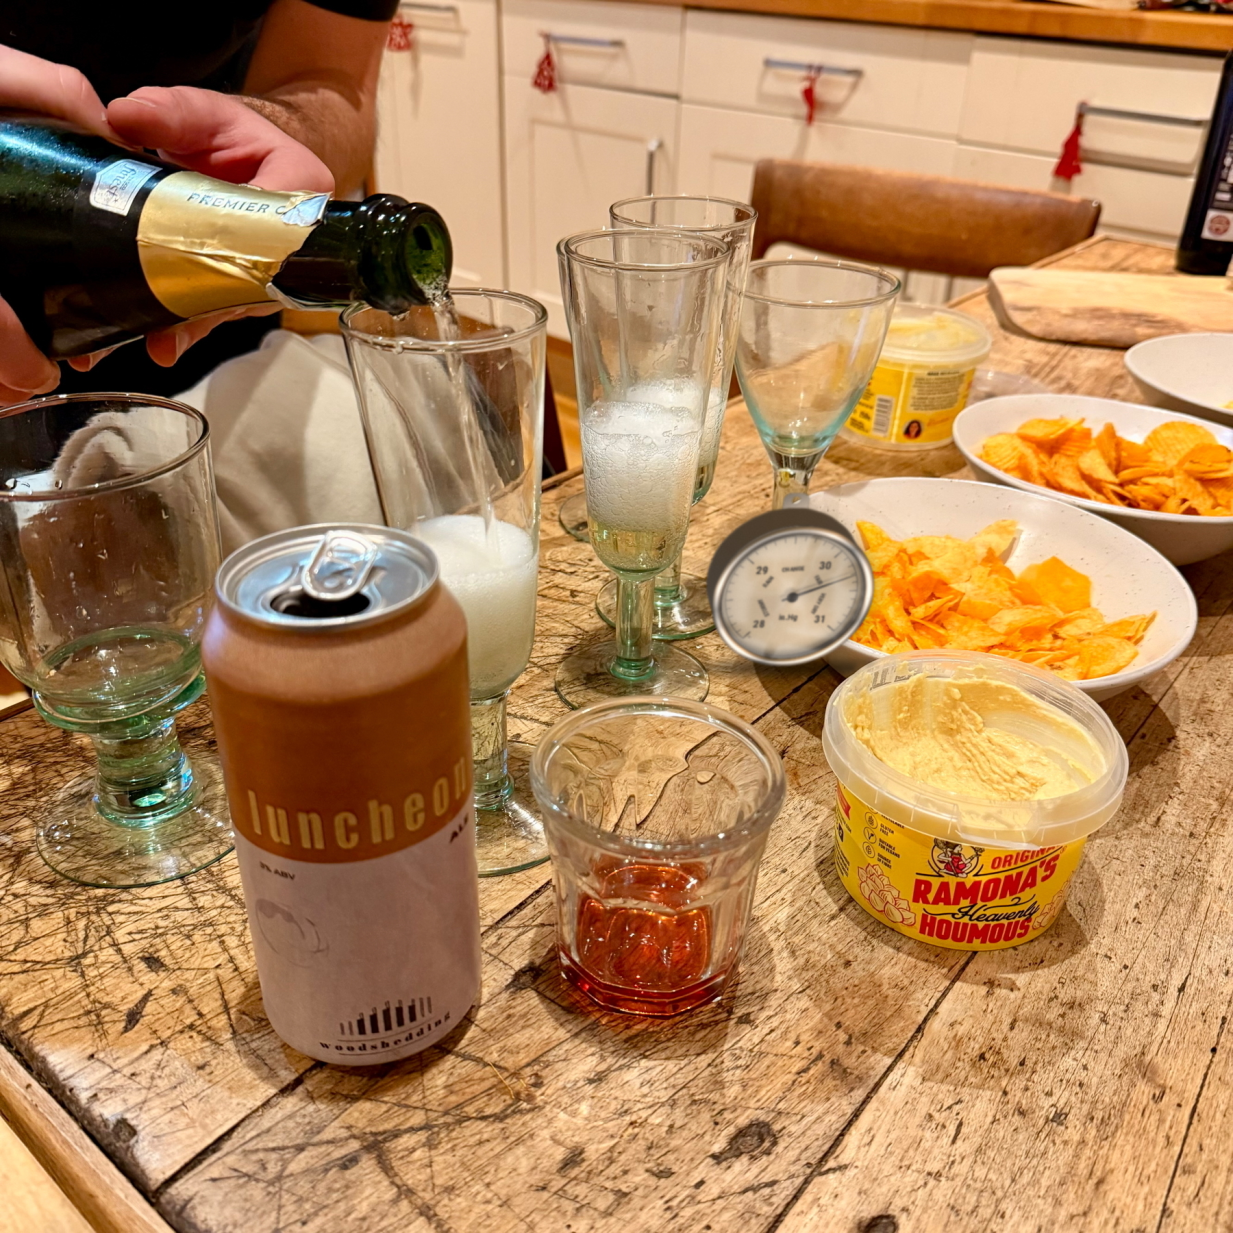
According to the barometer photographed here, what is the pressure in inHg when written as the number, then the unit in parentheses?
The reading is 30.3 (inHg)
